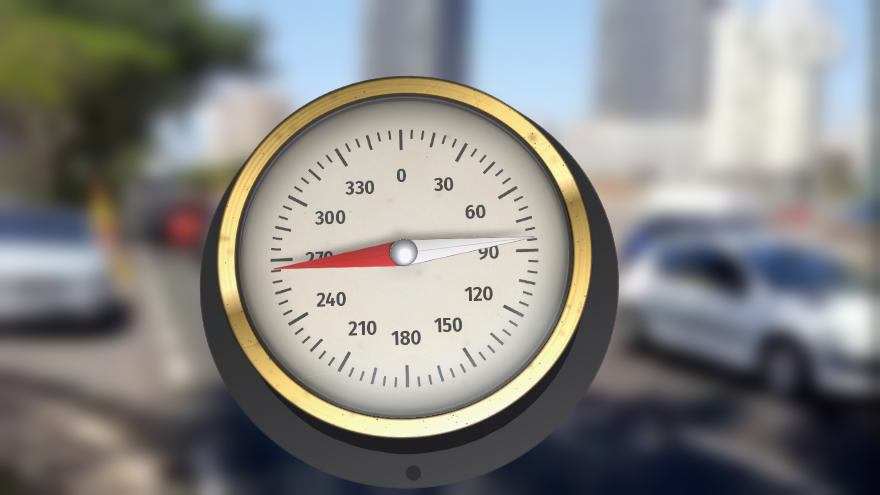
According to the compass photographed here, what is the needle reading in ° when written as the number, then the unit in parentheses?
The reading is 265 (°)
